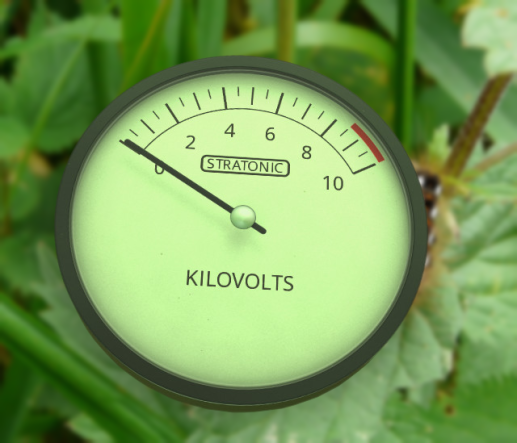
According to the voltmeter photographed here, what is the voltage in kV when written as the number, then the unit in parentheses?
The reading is 0 (kV)
